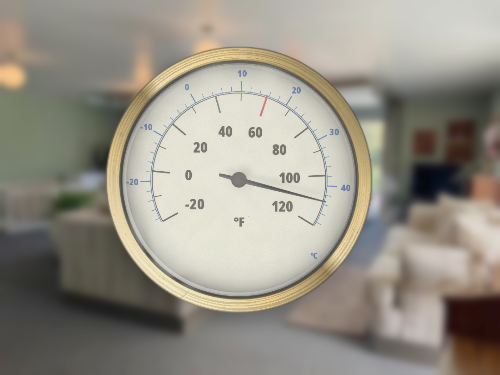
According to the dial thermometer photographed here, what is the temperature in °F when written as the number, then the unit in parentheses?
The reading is 110 (°F)
